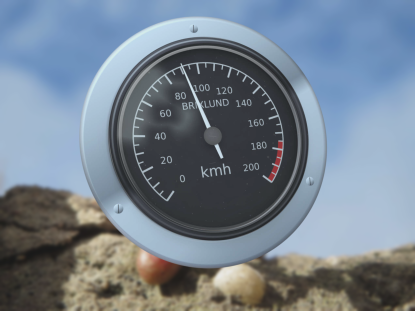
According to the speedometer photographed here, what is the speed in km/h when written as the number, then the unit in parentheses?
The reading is 90 (km/h)
